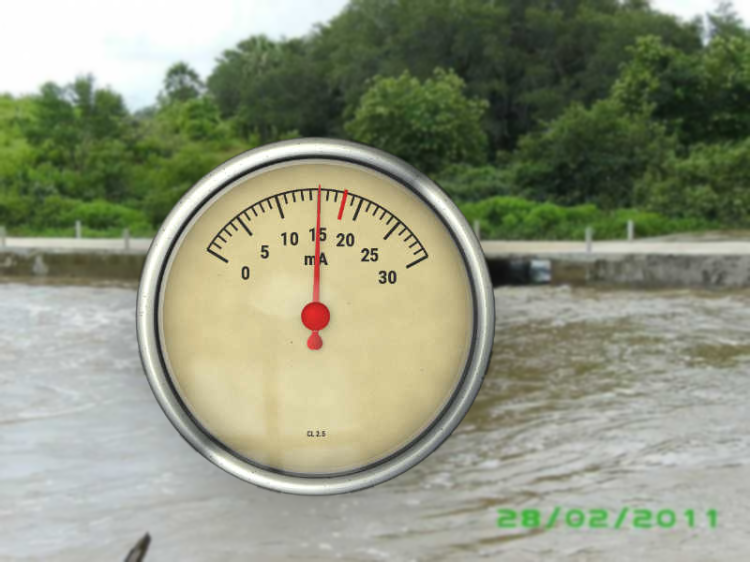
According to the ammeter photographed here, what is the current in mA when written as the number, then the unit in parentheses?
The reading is 15 (mA)
